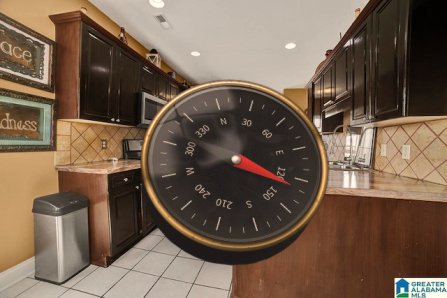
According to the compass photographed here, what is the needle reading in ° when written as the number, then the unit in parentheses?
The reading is 130 (°)
